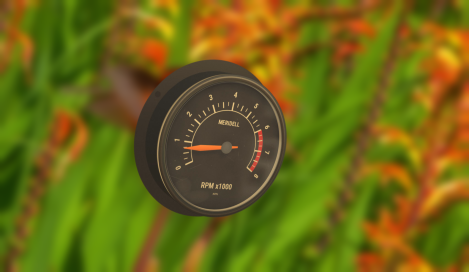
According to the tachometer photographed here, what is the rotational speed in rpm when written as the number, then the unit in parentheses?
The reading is 750 (rpm)
